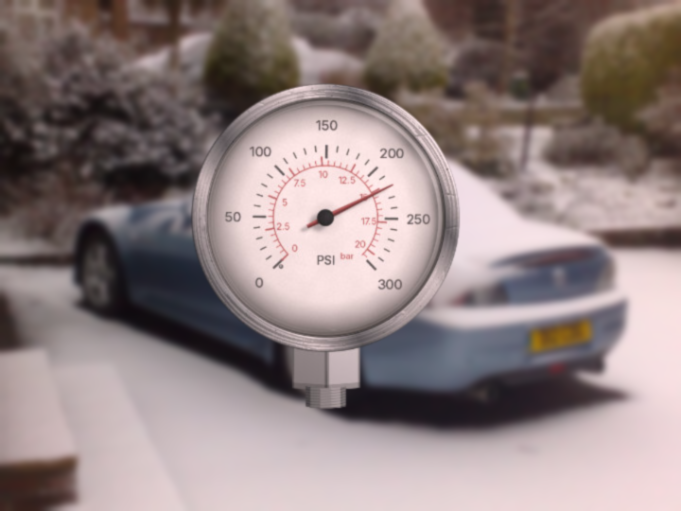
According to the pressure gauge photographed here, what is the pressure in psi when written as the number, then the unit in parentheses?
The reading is 220 (psi)
